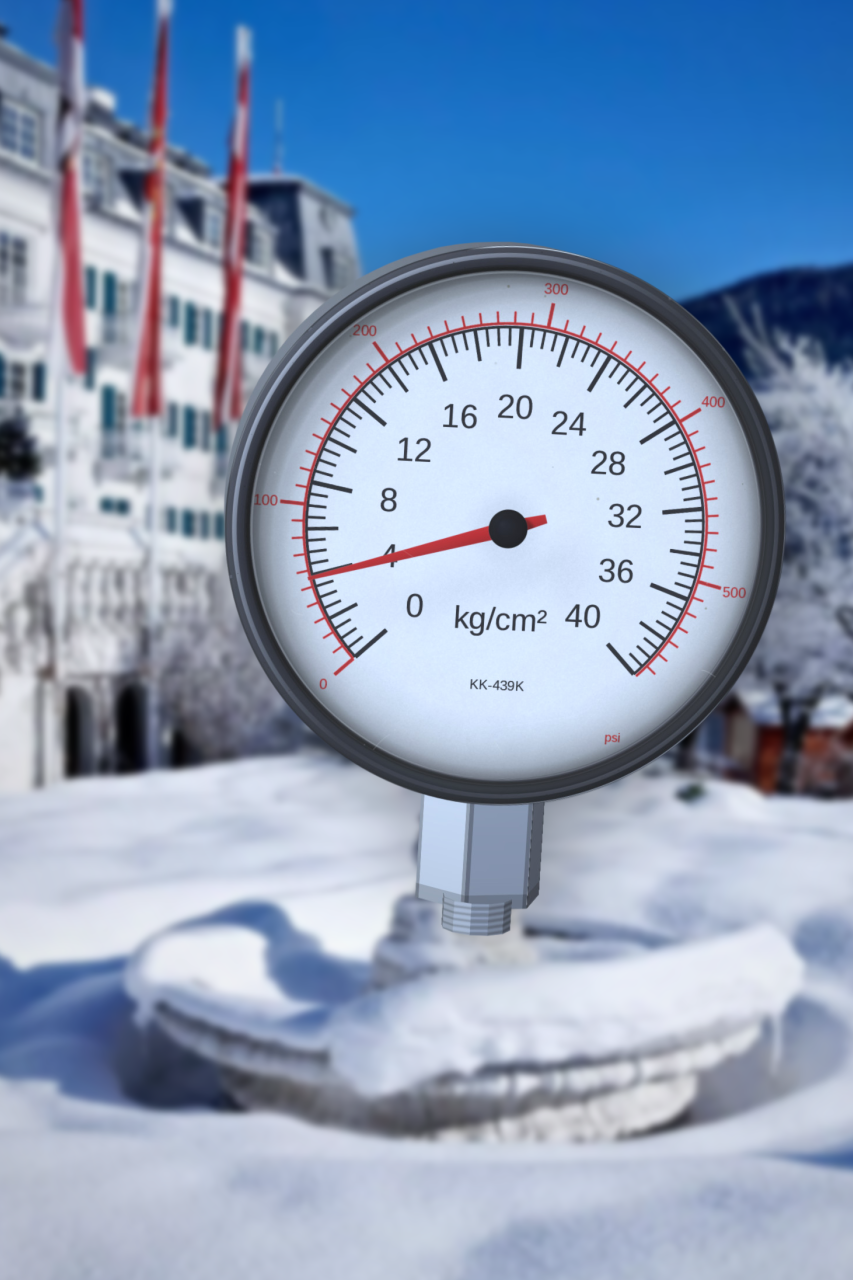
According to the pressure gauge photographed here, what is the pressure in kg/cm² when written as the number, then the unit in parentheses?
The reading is 4 (kg/cm²)
